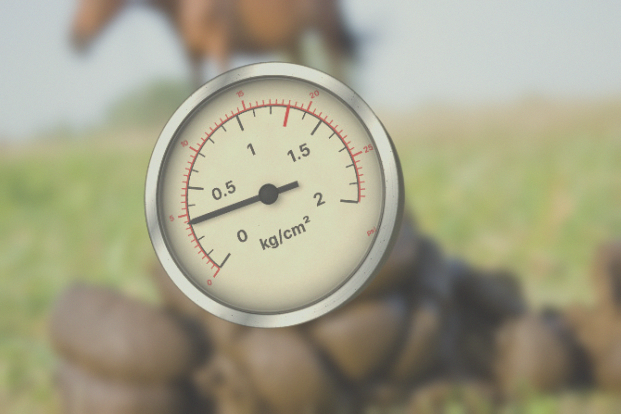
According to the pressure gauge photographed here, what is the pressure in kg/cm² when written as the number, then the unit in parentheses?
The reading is 0.3 (kg/cm²)
